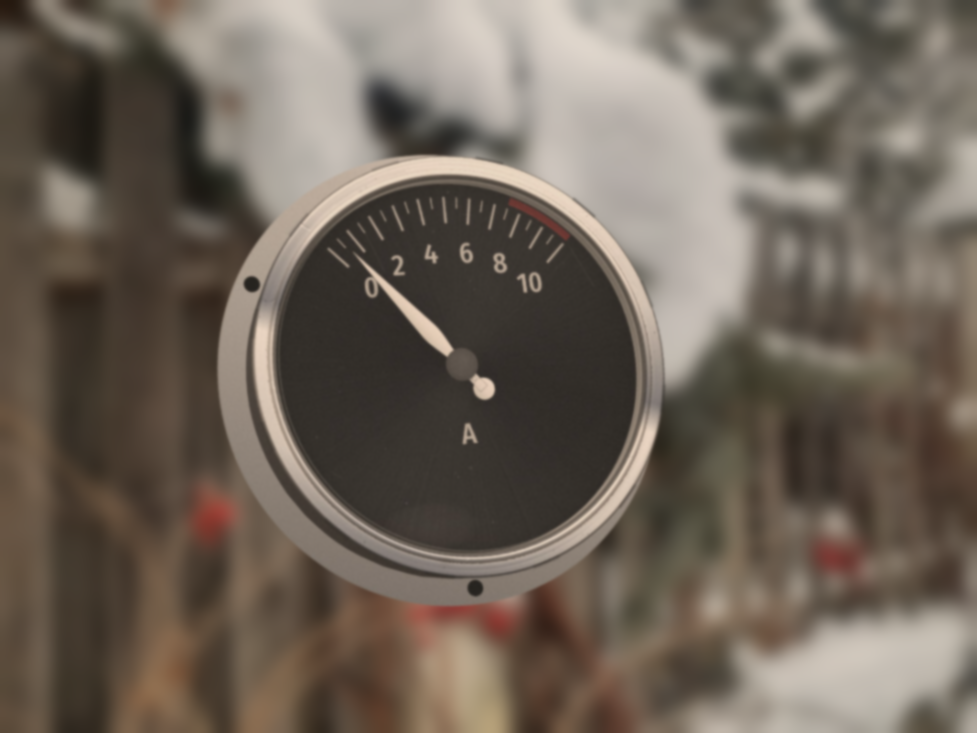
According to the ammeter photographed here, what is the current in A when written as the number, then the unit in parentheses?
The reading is 0.5 (A)
